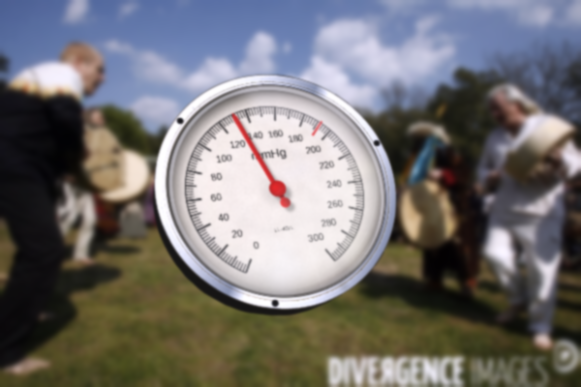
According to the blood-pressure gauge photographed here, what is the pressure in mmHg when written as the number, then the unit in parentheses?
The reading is 130 (mmHg)
